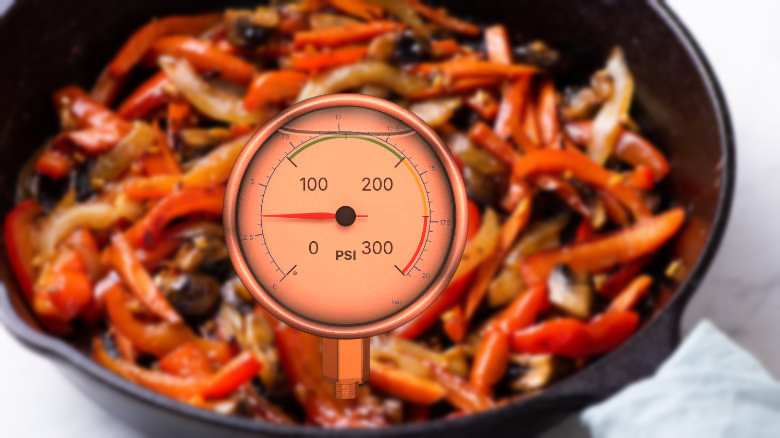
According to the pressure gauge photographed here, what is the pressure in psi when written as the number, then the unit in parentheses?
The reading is 50 (psi)
